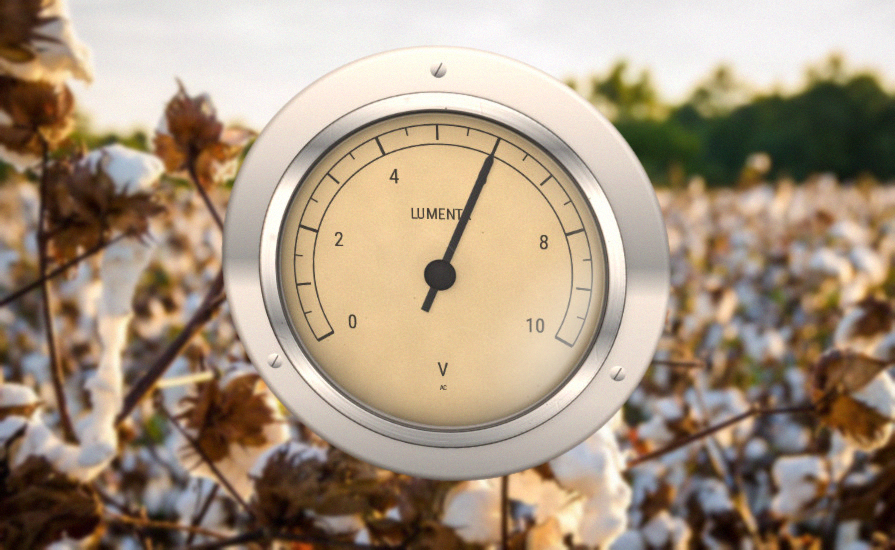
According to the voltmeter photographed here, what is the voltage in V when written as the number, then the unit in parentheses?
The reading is 6 (V)
